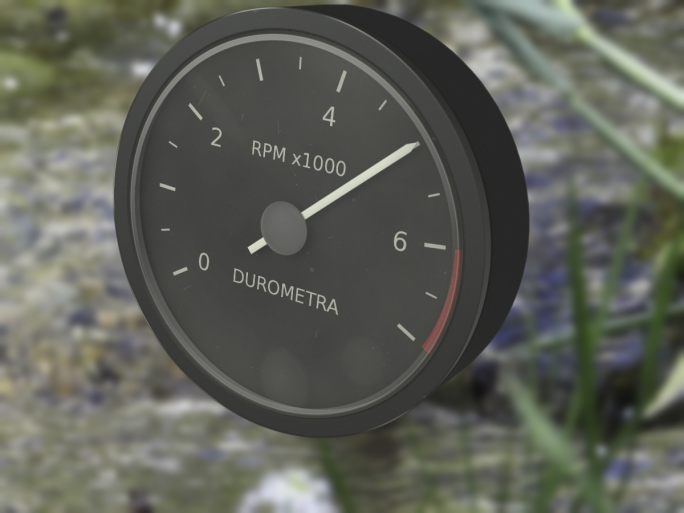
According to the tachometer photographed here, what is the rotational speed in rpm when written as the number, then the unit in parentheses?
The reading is 5000 (rpm)
